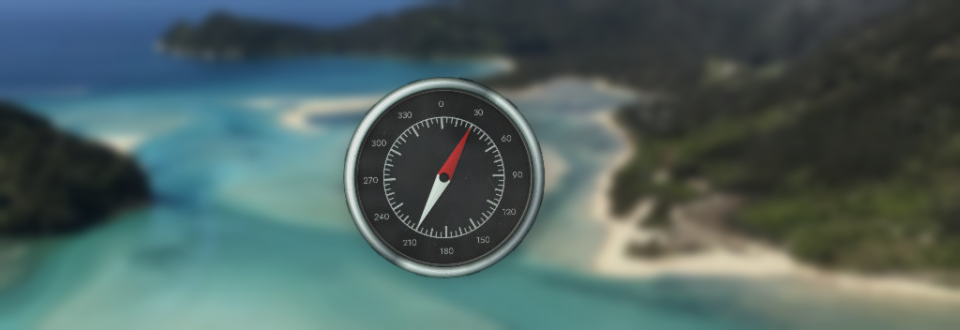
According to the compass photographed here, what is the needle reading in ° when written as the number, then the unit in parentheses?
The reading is 30 (°)
